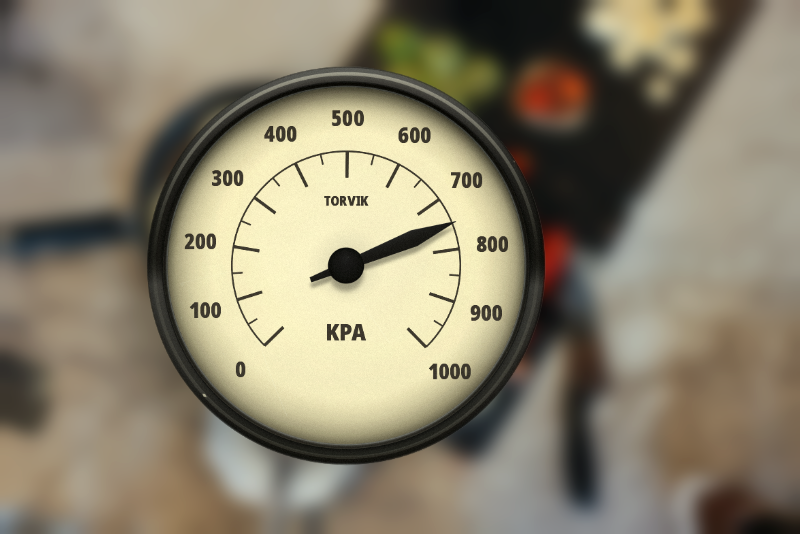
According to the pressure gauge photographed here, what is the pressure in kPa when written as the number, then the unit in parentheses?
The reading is 750 (kPa)
